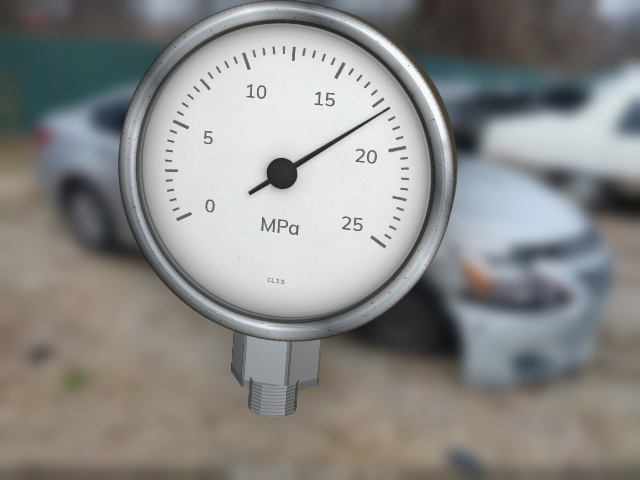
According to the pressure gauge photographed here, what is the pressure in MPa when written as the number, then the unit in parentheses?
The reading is 18 (MPa)
